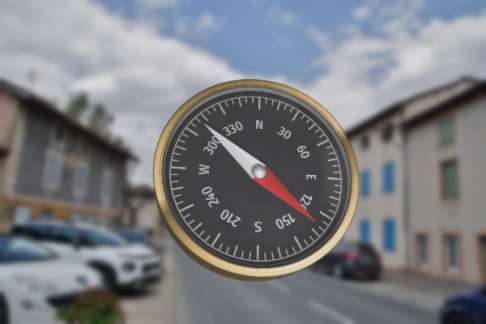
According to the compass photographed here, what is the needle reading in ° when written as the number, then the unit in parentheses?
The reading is 130 (°)
